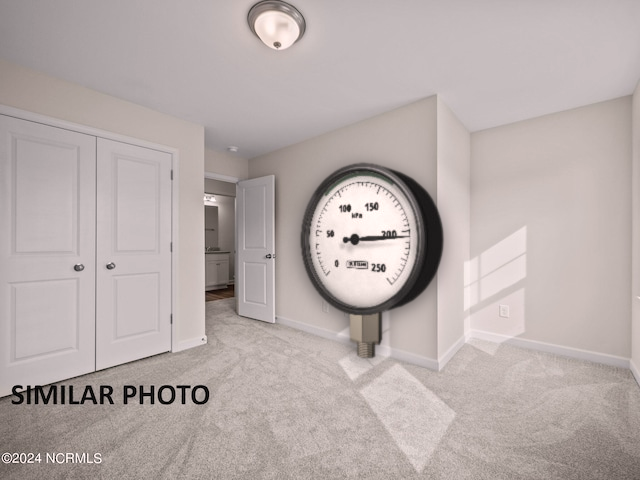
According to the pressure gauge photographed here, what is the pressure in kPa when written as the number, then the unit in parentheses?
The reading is 205 (kPa)
